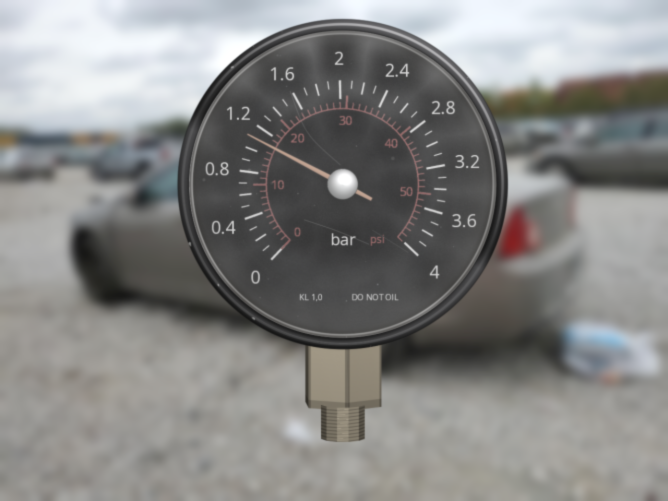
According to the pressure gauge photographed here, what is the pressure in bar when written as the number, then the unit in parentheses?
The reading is 1.1 (bar)
